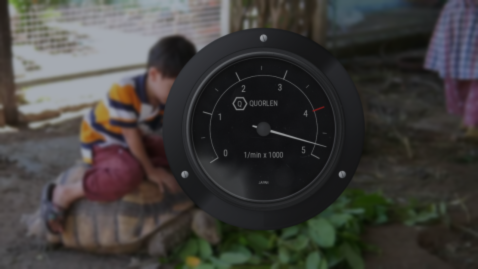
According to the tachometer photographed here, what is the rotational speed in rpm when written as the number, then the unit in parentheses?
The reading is 4750 (rpm)
